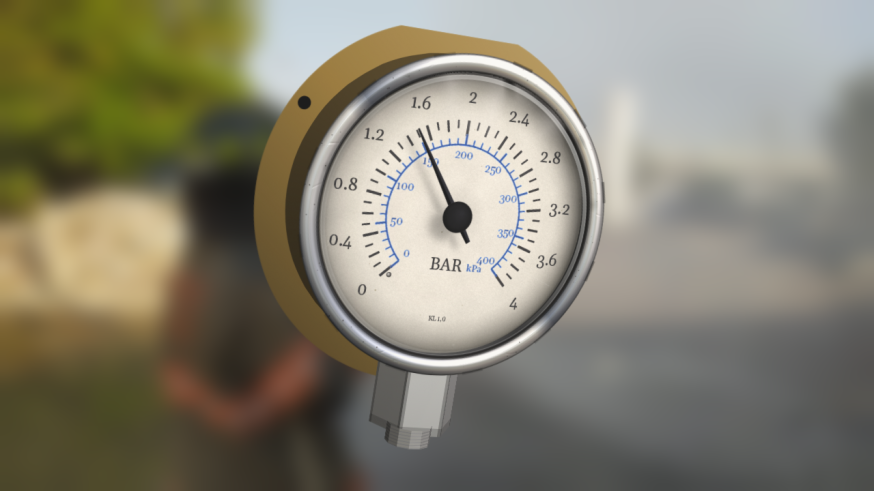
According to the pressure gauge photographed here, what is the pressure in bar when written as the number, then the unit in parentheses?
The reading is 1.5 (bar)
